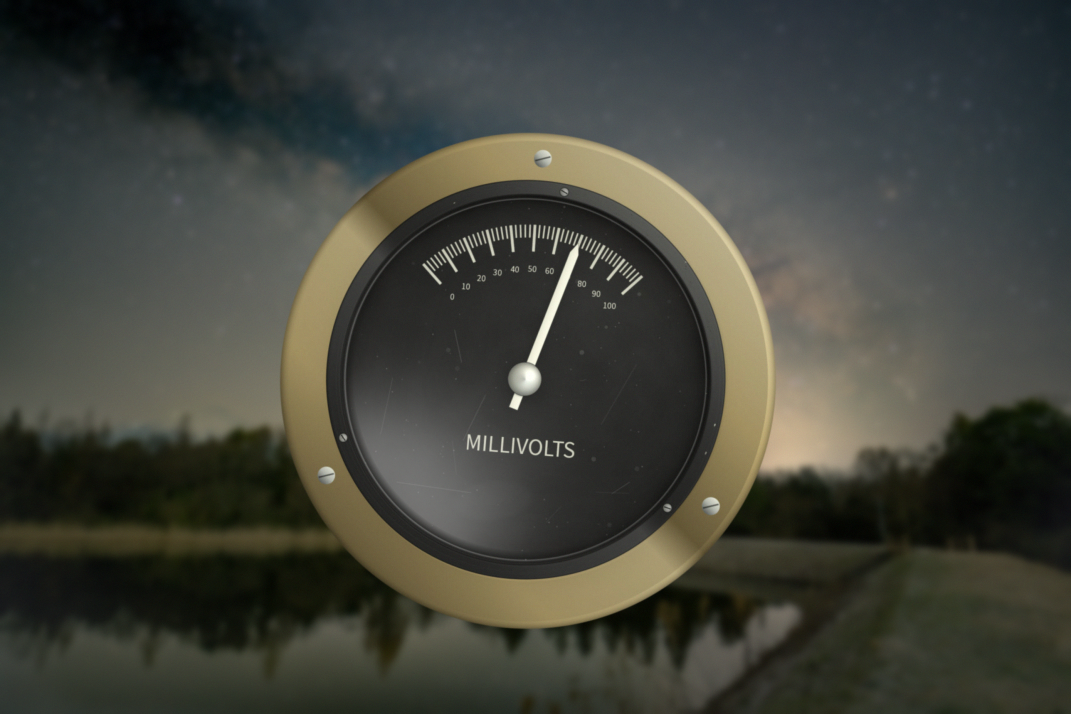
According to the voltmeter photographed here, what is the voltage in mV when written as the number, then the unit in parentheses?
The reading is 70 (mV)
